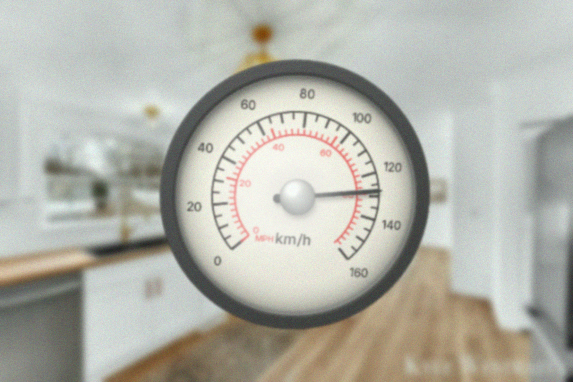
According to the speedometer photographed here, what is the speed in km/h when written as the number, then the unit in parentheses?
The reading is 127.5 (km/h)
